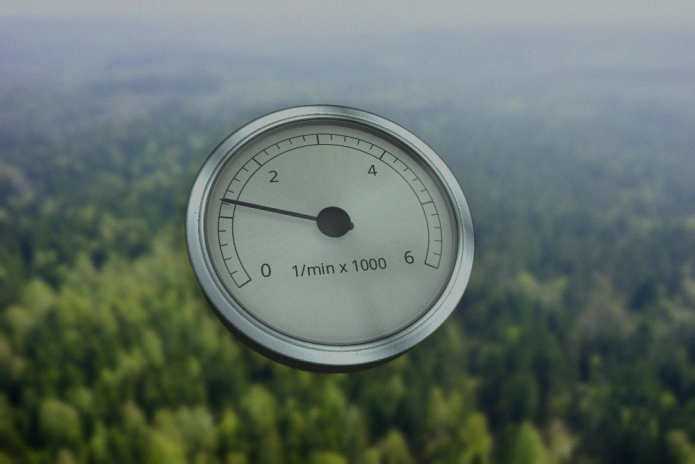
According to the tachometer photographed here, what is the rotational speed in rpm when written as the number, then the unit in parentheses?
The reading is 1200 (rpm)
